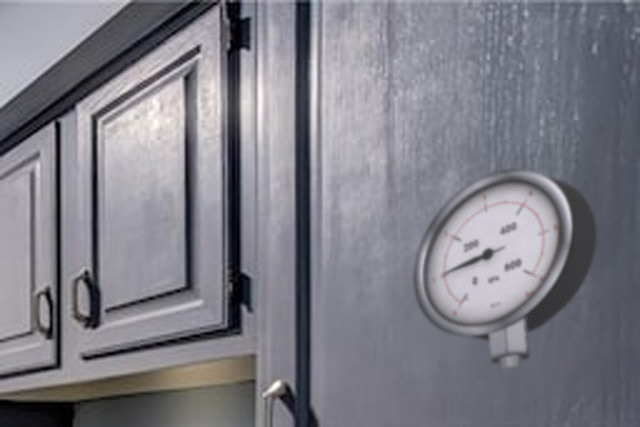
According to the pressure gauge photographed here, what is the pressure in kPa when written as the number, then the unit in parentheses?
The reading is 100 (kPa)
